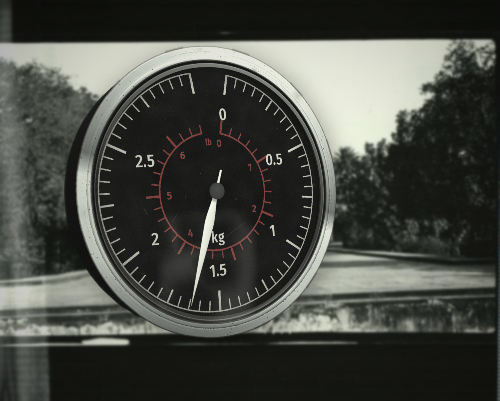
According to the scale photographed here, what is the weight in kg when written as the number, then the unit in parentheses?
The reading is 1.65 (kg)
